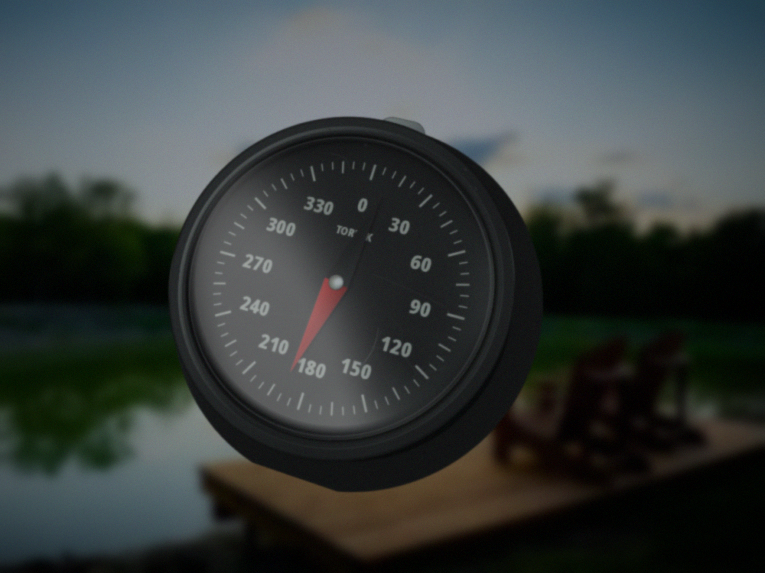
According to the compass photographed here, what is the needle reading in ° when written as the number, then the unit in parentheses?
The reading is 190 (°)
